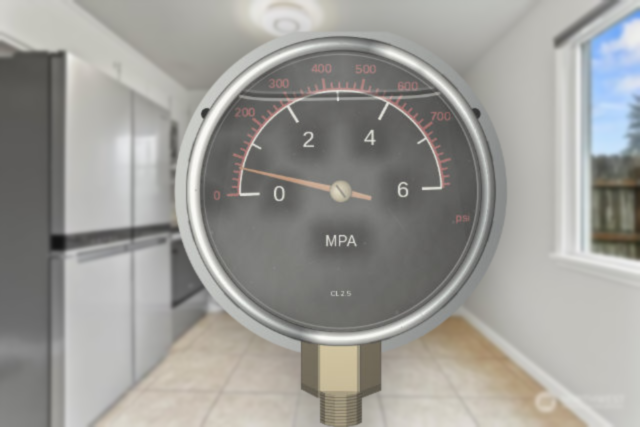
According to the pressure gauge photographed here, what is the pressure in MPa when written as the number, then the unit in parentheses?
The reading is 0.5 (MPa)
